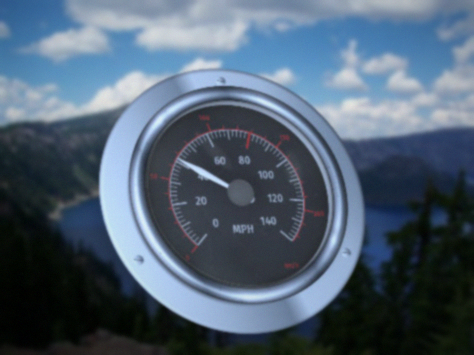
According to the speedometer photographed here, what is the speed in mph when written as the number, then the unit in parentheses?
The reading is 40 (mph)
